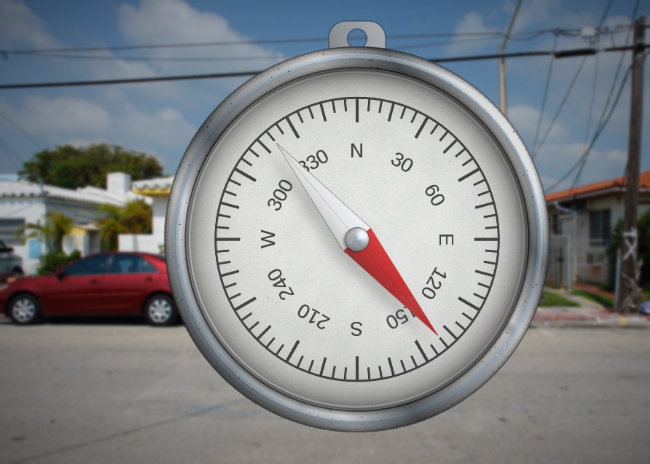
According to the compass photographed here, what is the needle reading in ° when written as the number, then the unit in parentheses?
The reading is 140 (°)
